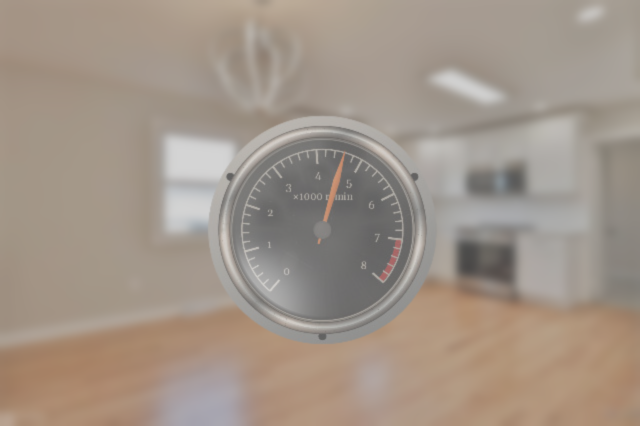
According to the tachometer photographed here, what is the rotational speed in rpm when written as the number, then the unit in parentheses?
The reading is 4600 (rpm)
